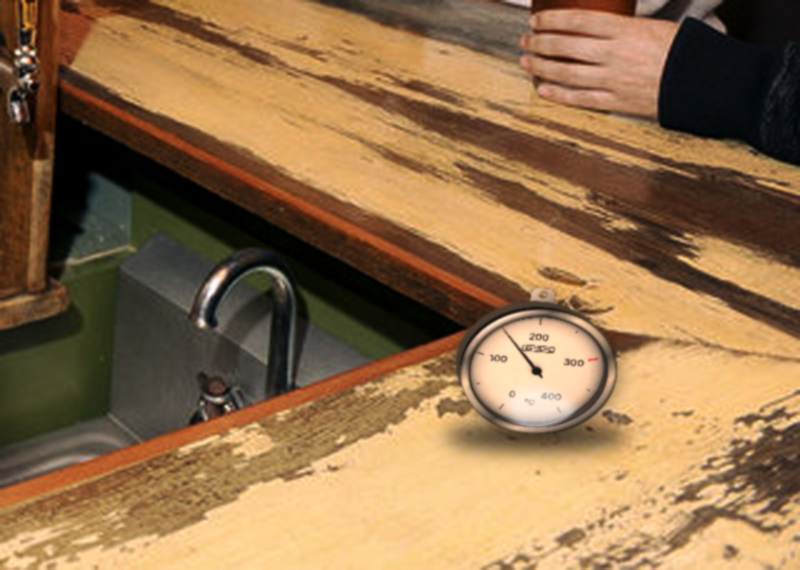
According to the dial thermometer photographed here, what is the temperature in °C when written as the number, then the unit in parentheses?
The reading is 150 (°C)
